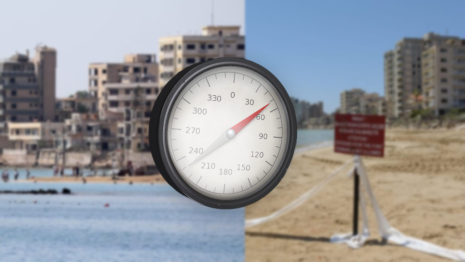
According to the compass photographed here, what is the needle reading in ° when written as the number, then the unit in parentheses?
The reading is 50 (°)
